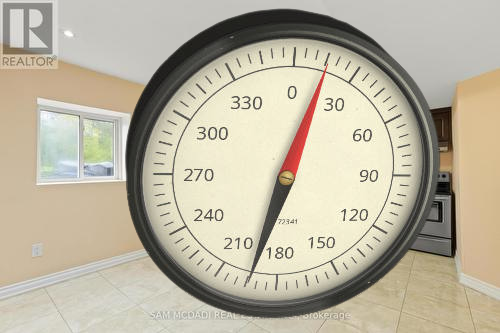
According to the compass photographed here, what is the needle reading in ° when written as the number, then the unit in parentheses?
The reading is 15 (°)
